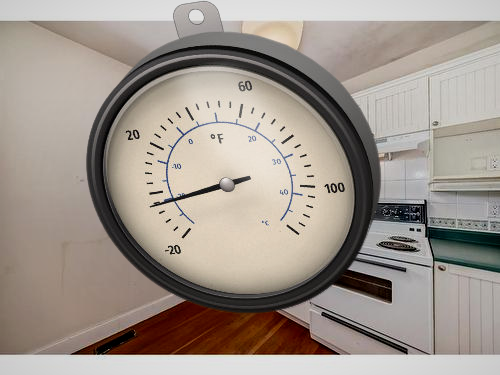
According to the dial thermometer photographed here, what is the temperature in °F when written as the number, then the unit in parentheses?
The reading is -4 (°F)
